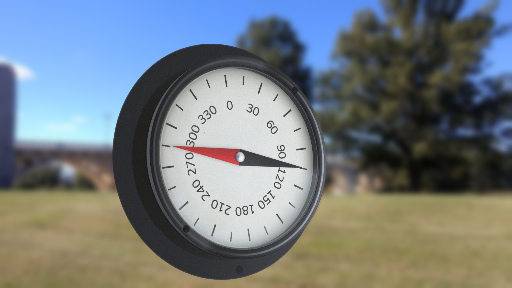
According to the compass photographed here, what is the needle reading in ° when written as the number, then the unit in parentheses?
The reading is 285 (°)
